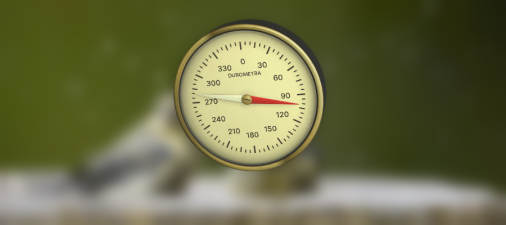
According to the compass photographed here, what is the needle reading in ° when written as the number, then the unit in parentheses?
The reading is 100 (°)
